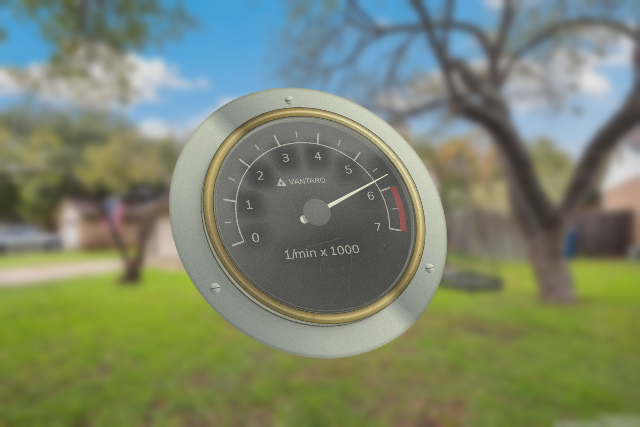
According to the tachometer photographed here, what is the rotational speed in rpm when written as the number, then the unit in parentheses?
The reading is 5750 (rpm)
